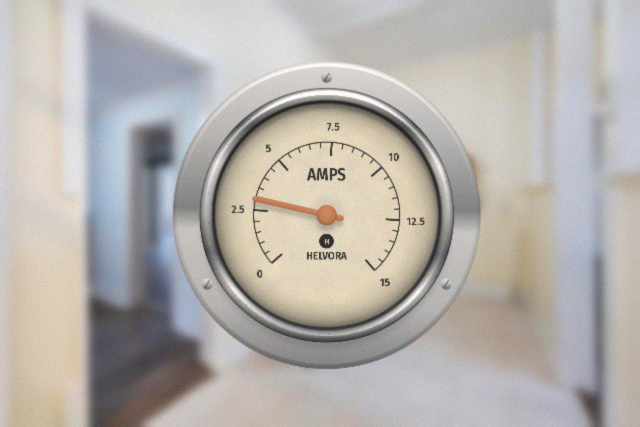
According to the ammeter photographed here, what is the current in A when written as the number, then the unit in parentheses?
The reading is 3 (A)
